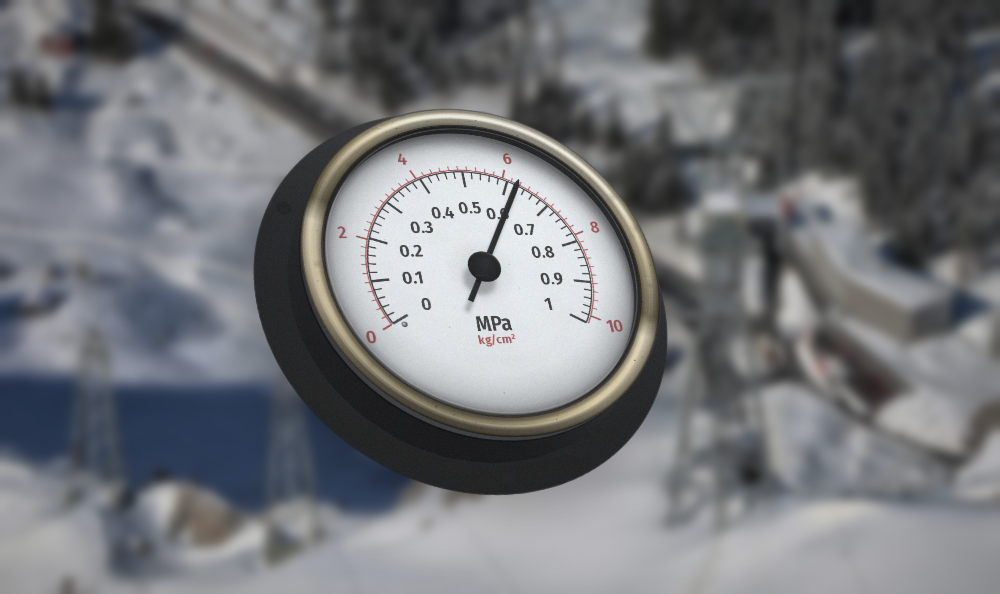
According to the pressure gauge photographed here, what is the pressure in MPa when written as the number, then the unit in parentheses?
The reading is 0.62 (MPa)
